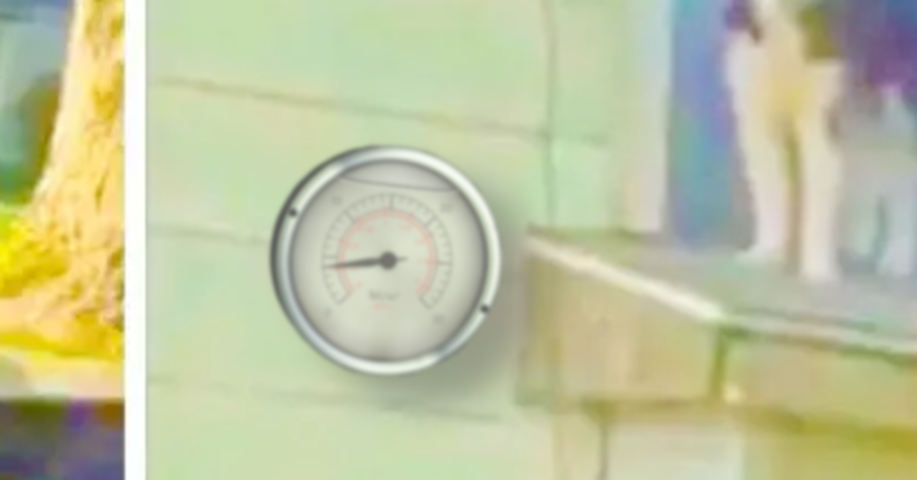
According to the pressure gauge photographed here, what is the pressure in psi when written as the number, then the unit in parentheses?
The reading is 4 (psi)
